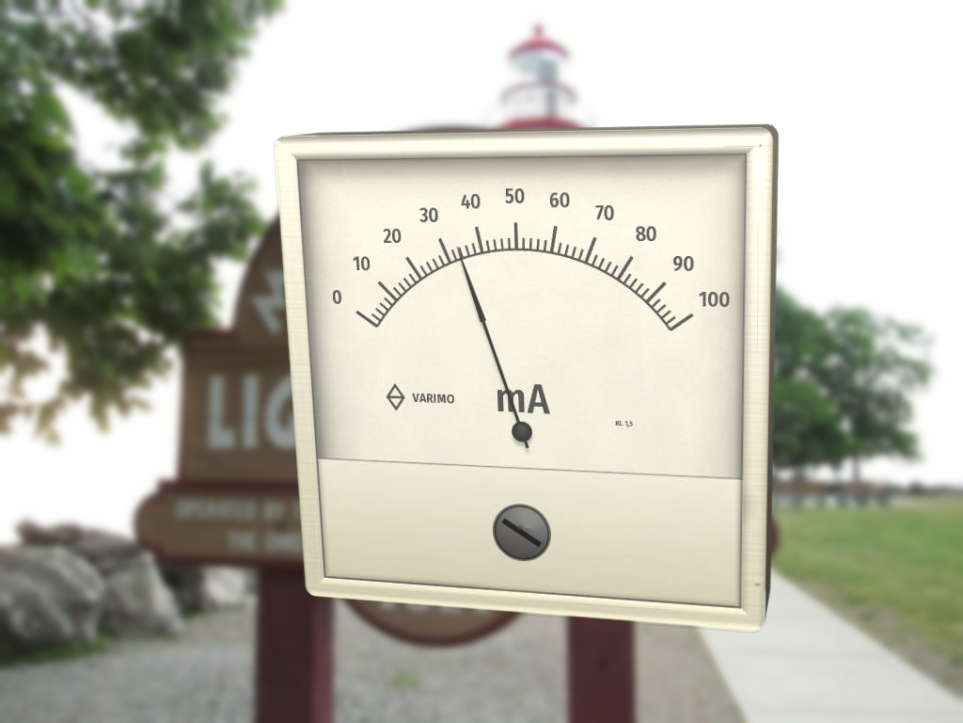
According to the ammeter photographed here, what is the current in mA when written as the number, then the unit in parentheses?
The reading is 34 (mA)
